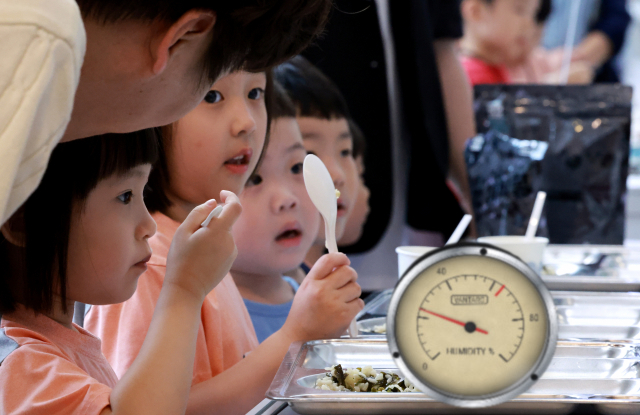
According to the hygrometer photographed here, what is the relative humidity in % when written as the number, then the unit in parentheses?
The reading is 24 (%)
